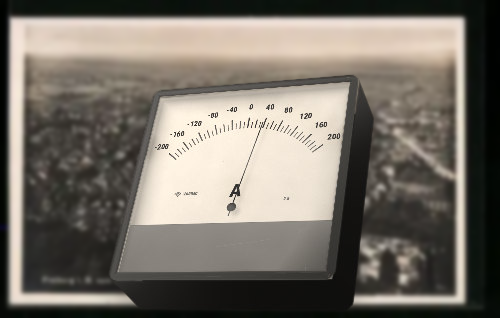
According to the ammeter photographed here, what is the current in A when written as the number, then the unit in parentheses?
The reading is 40 (A)
